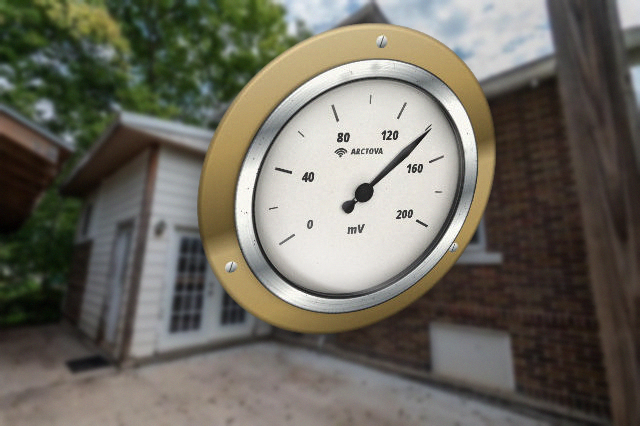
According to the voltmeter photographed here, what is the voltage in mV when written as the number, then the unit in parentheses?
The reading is 140 (mV)
